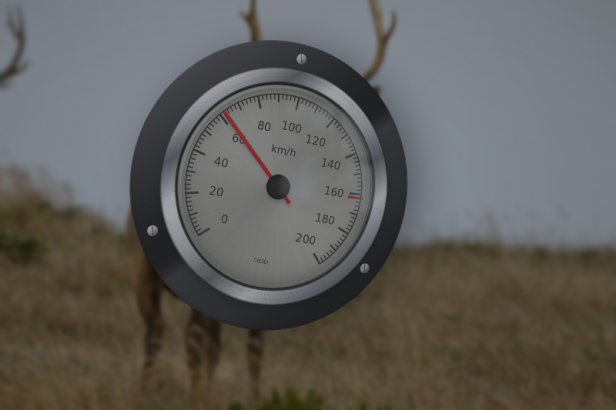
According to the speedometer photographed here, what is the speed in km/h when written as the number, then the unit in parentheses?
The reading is 62 (km/h)
